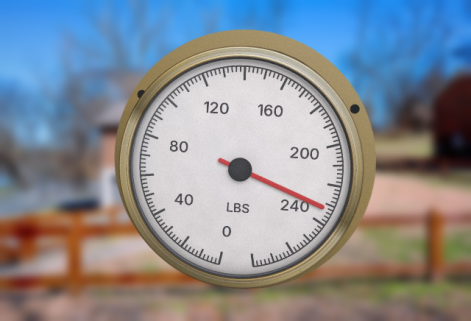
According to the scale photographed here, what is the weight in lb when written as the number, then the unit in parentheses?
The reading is 232 (lb)
